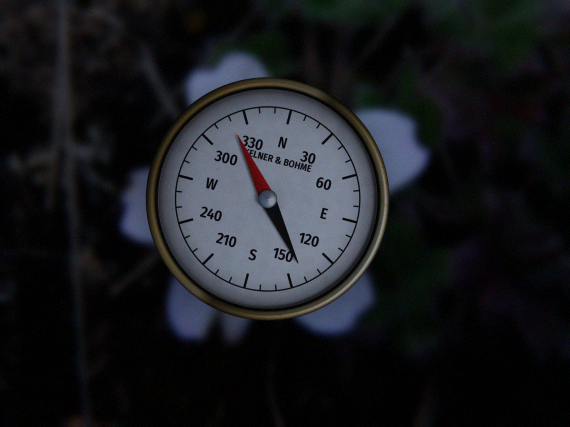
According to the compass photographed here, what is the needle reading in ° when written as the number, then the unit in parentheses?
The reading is 320 (°)
